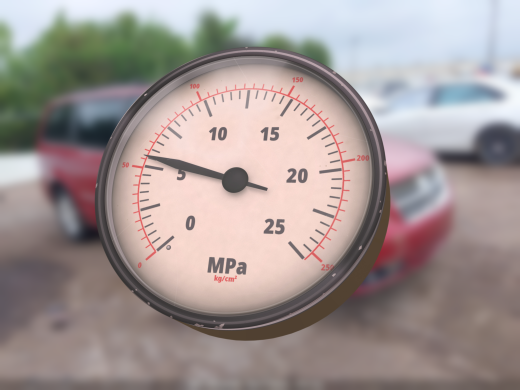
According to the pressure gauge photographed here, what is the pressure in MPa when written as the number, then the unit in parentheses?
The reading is 5.5 (MPa)
